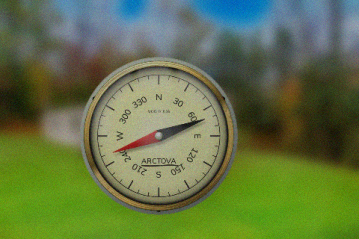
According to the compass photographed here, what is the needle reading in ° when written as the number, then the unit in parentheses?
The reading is 250 (°)
